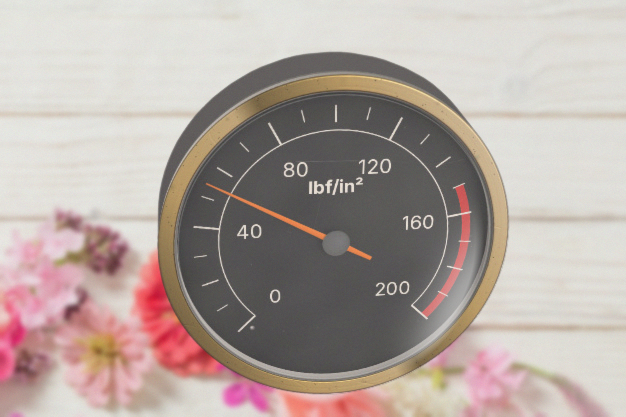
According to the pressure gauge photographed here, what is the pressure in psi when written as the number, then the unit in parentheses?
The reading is 55 (psi)
